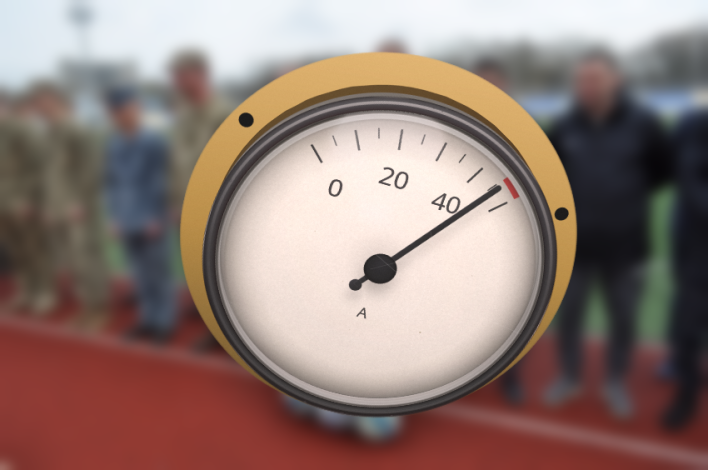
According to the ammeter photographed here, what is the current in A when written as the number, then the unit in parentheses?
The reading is 45 (A)
